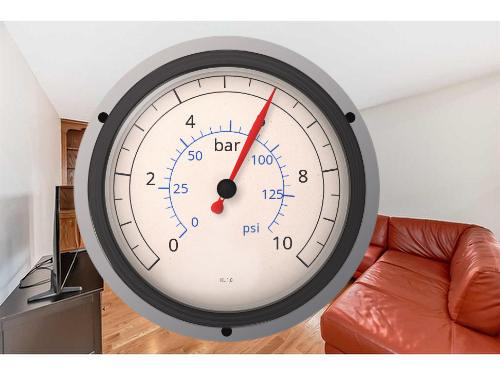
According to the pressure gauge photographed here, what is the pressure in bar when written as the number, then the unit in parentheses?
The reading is 6 (bar)
